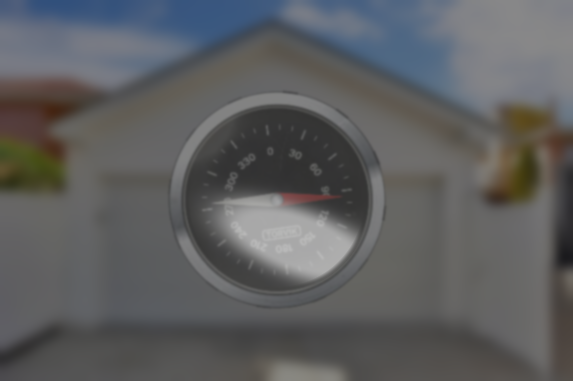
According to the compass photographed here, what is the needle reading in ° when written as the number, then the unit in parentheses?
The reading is 95 (°)
